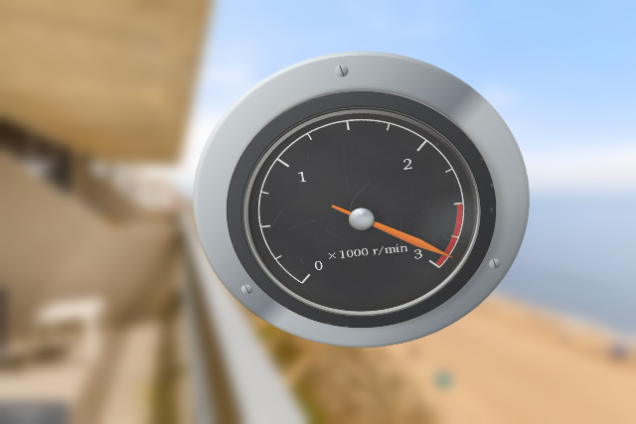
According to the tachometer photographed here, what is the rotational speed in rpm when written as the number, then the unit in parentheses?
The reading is 2875 (rpm)
